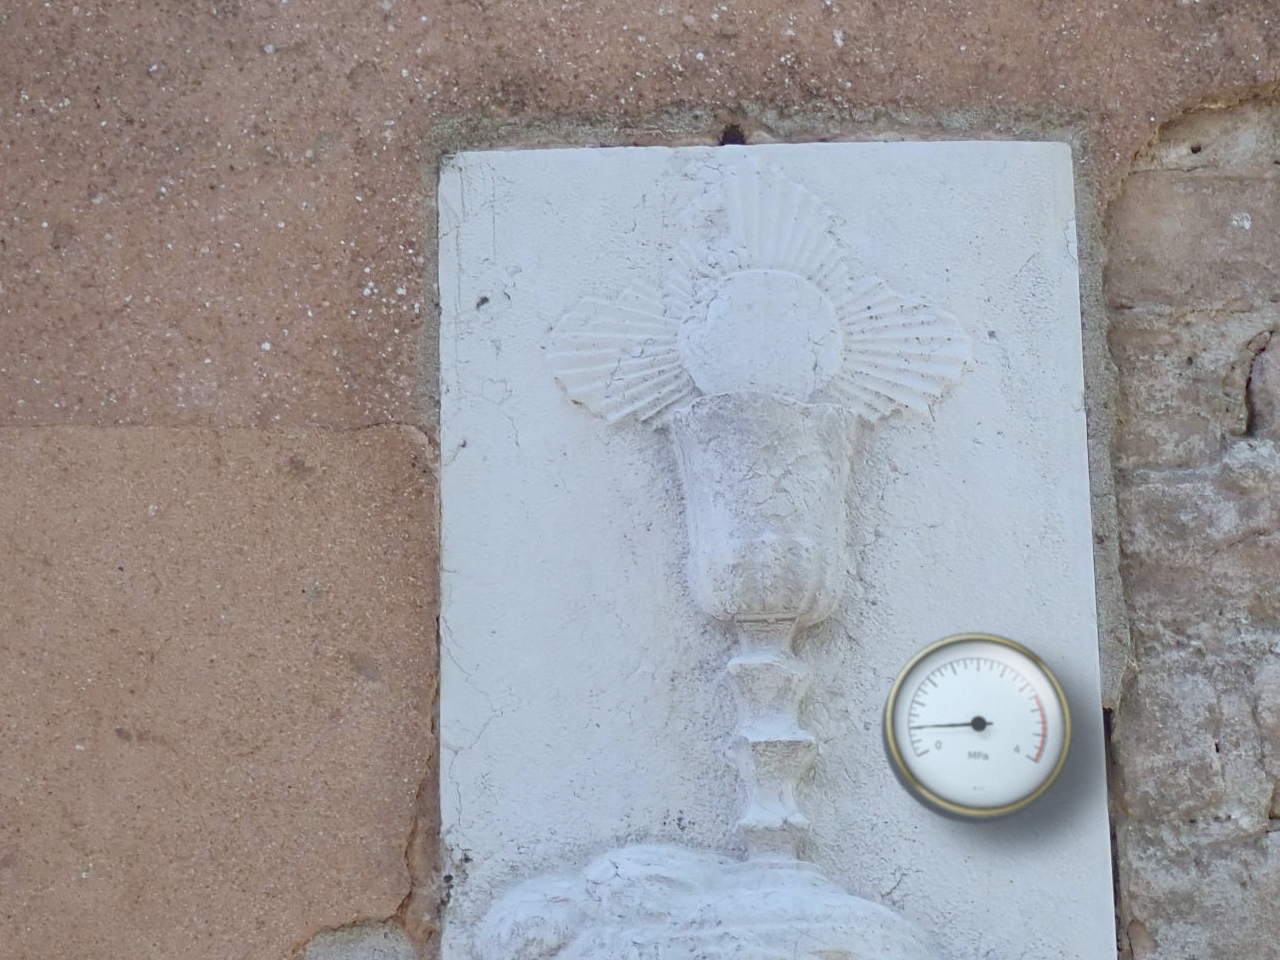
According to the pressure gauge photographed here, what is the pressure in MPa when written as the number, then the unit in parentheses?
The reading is 0.4 (MPa)
